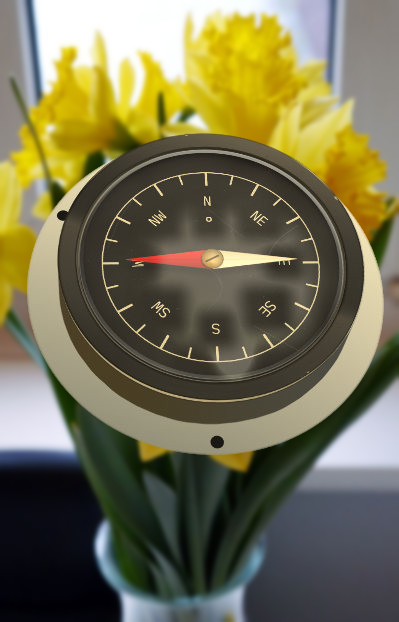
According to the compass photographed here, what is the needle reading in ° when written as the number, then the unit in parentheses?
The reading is 270 (°)
